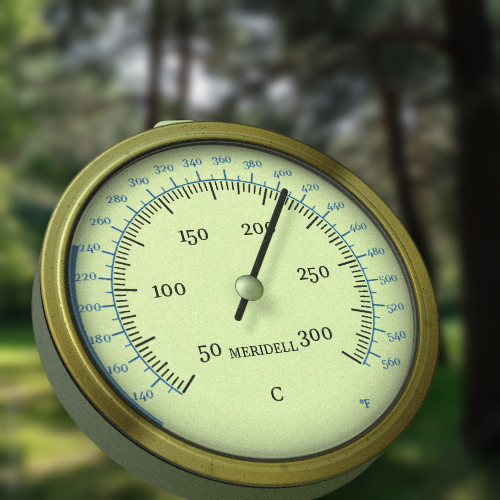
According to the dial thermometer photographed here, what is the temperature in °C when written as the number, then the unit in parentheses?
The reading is 207.5 (°C)
